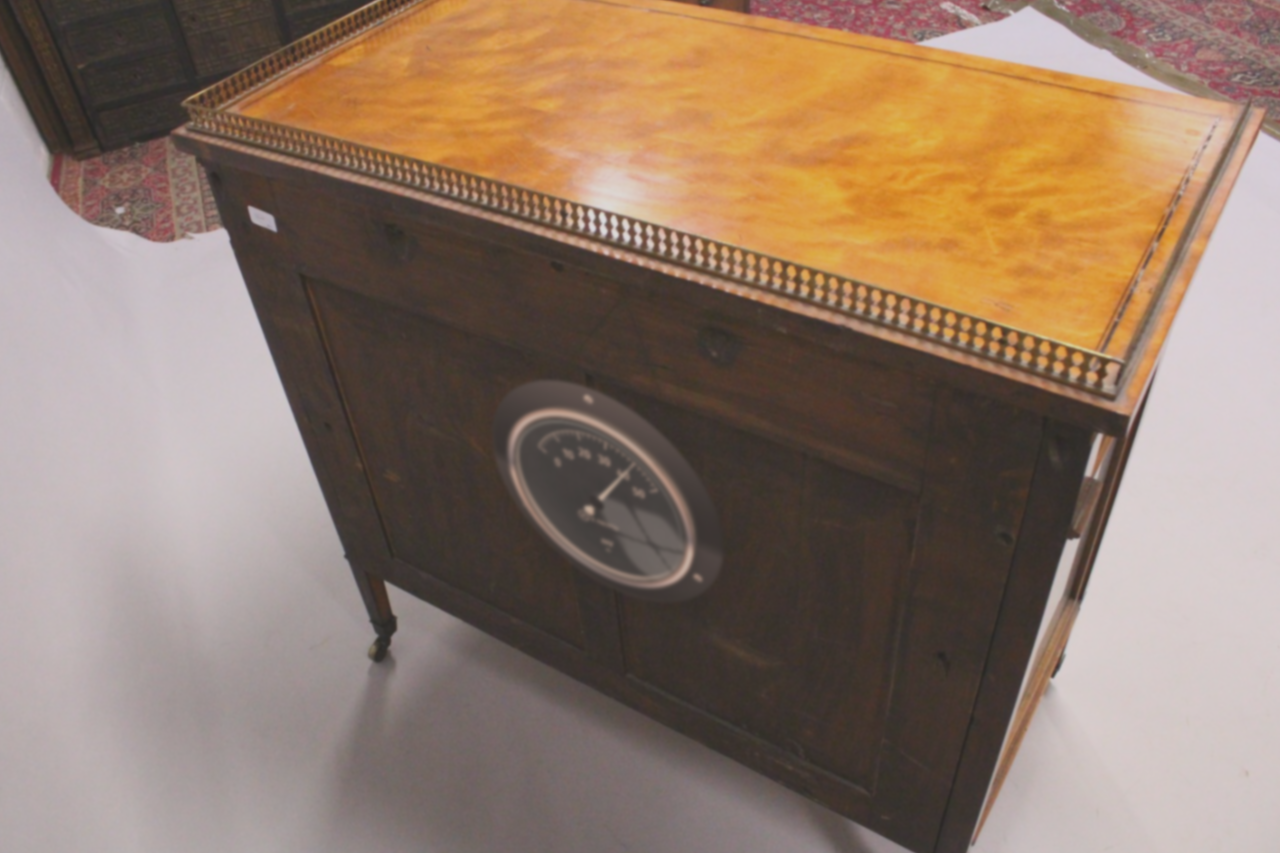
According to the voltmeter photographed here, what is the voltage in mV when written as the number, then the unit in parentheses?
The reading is 40 (mV)
